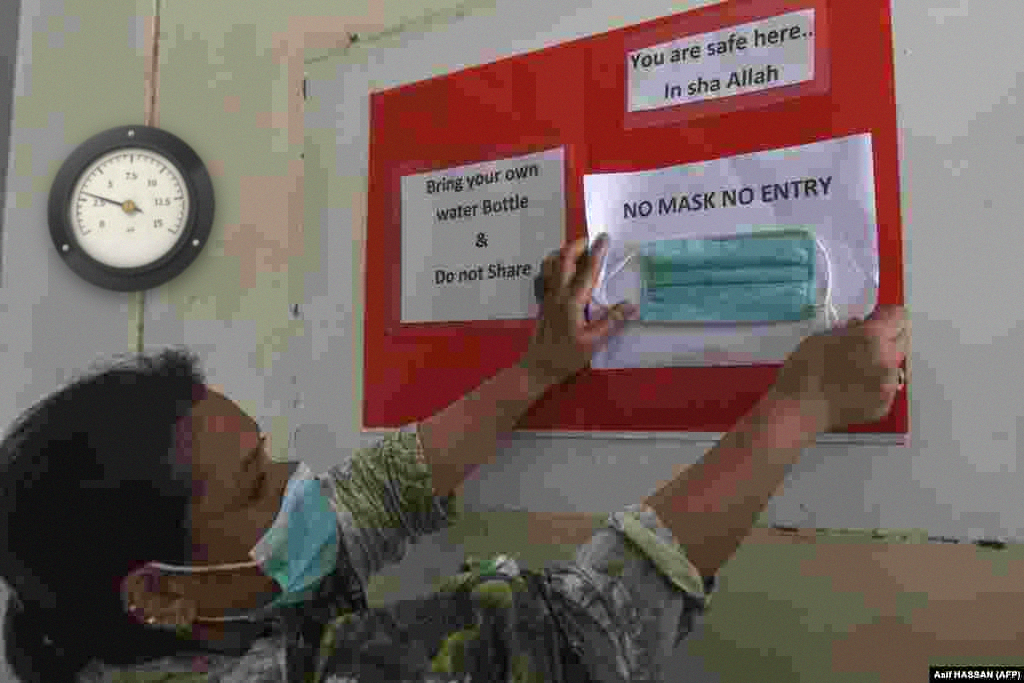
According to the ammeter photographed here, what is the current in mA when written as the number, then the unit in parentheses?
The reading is 3 (mA)
